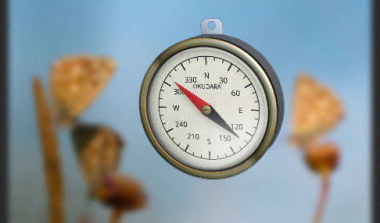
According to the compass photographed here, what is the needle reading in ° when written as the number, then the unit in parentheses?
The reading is 310 (°)
